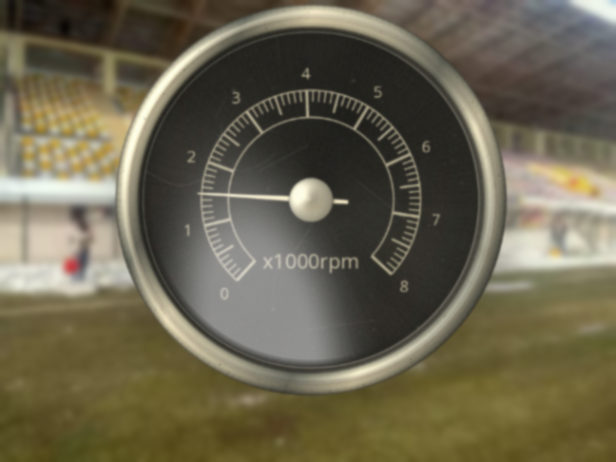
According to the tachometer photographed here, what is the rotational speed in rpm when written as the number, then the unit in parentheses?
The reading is 1500 (rpm)
